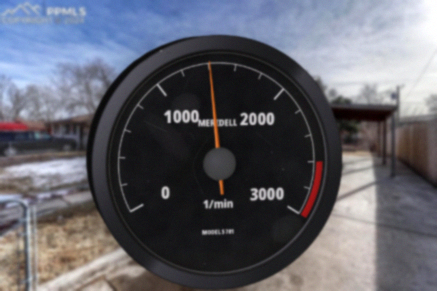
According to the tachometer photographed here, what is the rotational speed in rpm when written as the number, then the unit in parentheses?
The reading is 1400 (rpm)
